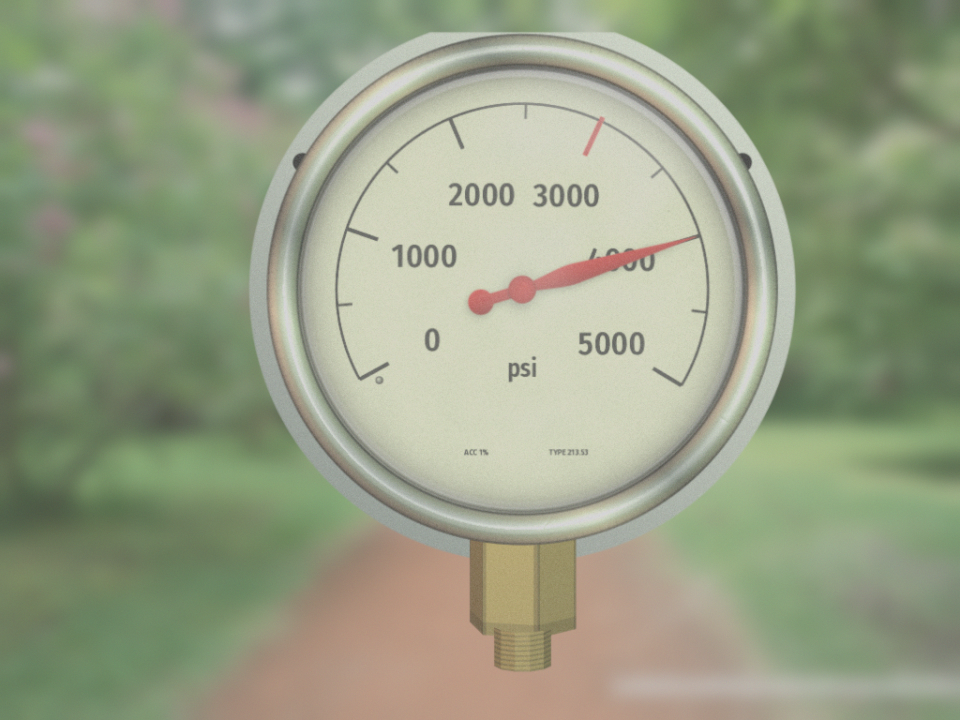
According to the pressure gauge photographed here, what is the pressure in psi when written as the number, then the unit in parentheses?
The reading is 4000 (psi)
